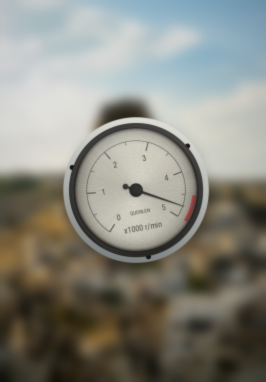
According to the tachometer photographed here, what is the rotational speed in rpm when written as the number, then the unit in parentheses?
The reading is 4750 (rpm)
